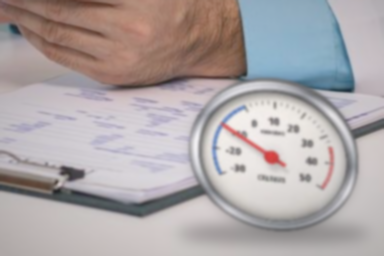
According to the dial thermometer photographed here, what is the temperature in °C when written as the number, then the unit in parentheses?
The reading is -10 (°C)
